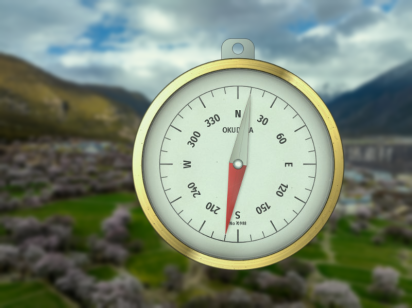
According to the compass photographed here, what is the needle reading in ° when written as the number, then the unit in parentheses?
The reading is 190 (°)
